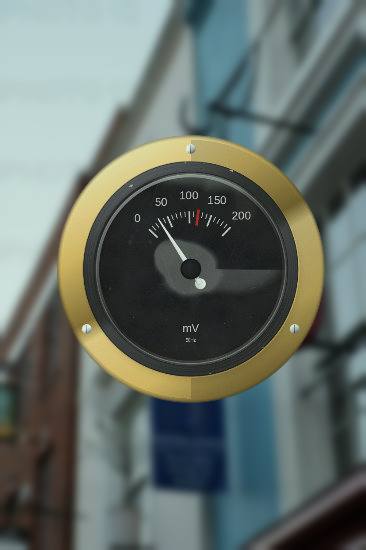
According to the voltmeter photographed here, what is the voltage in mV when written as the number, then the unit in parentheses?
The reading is 30 (mV)
